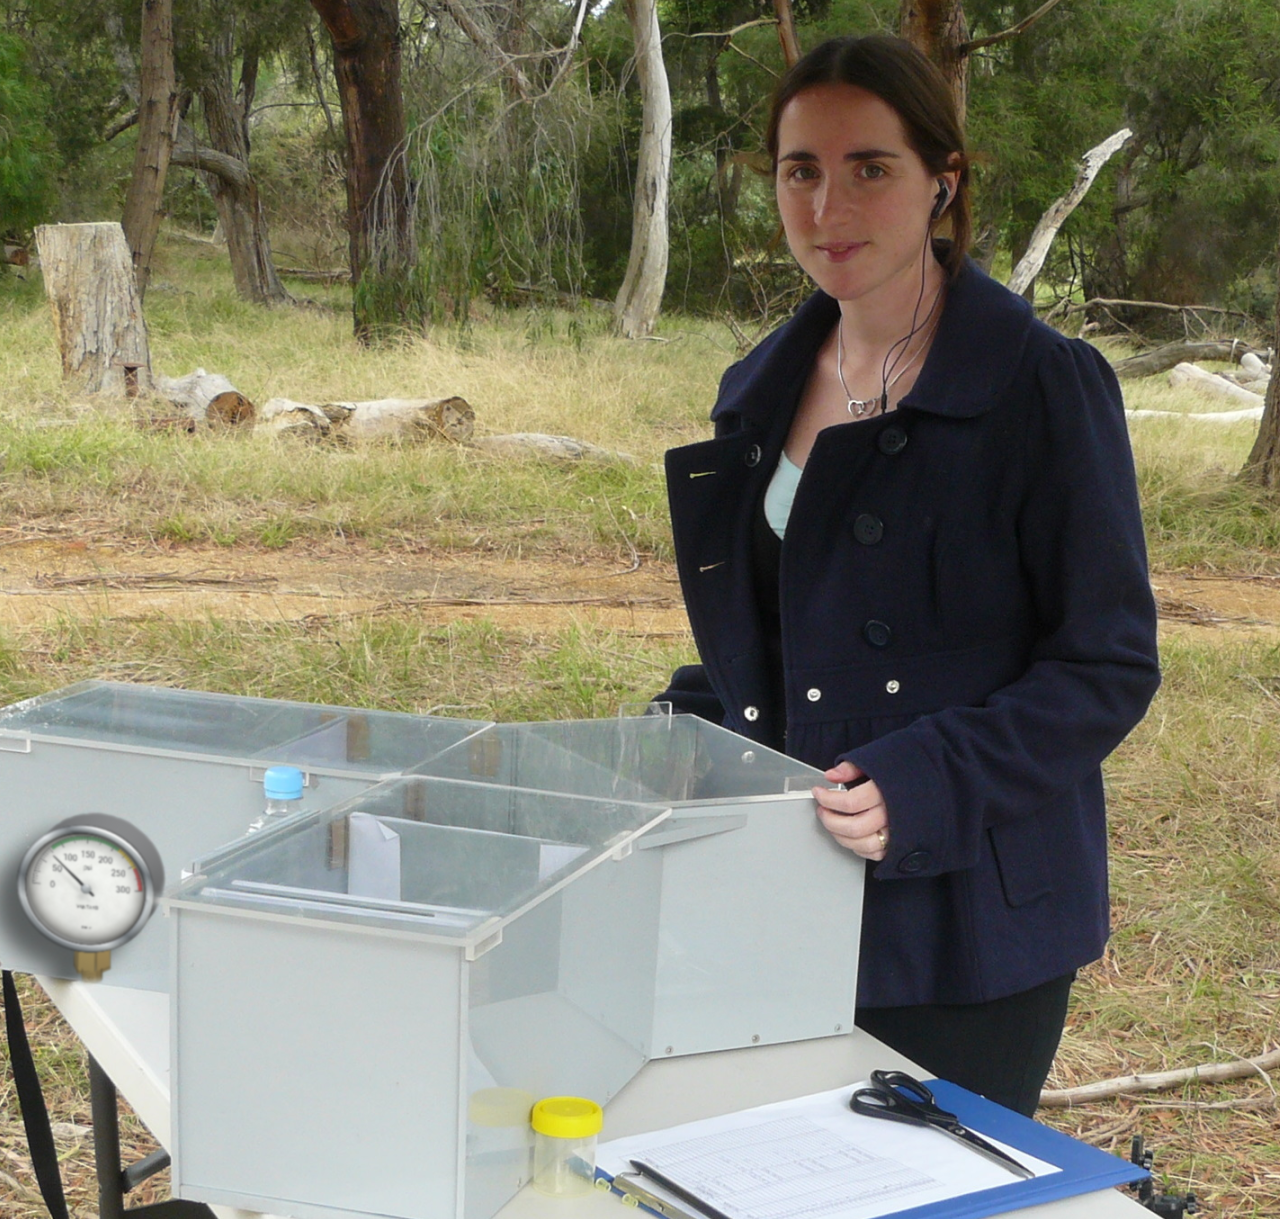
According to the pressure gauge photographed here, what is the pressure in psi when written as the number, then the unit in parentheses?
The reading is 75 (psi)
